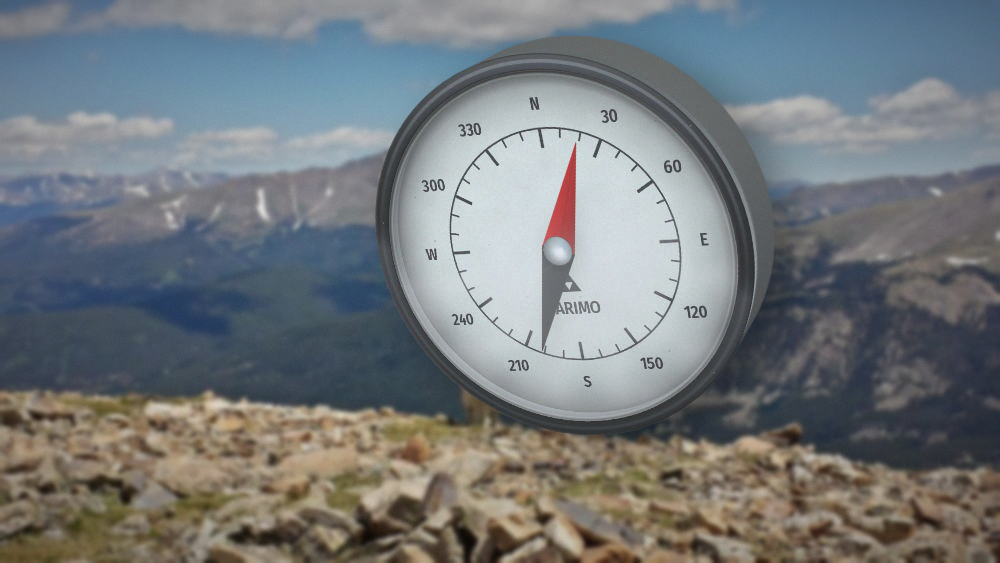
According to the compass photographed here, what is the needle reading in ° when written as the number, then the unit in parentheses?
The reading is 20 (°)
